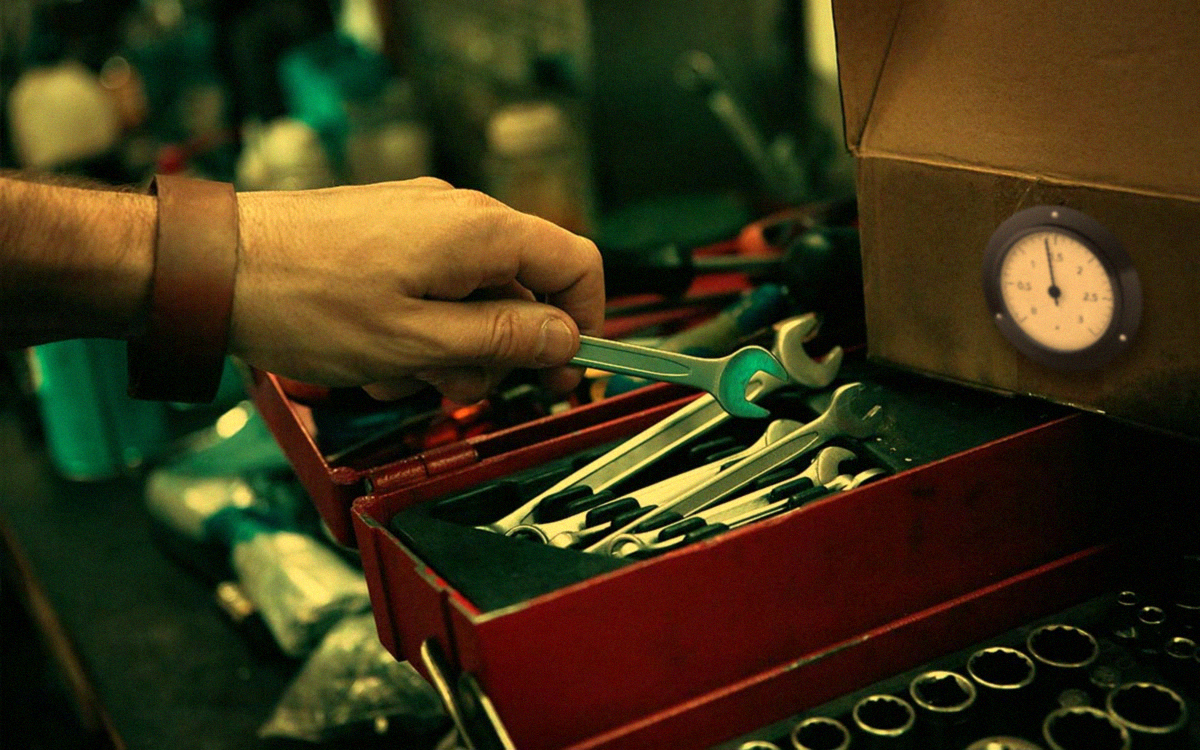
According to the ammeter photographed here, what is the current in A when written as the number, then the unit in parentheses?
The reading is 1.4 (A)
